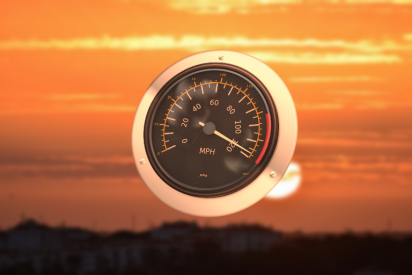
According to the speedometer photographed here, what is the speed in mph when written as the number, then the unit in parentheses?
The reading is 117.5 (mph)
